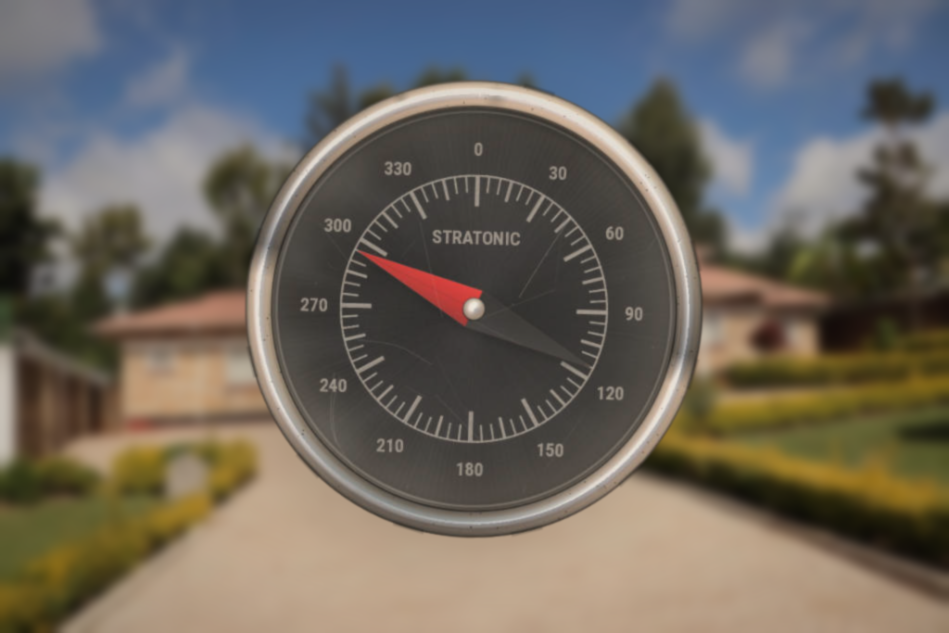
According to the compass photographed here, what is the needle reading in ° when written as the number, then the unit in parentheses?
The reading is 295 (°)
